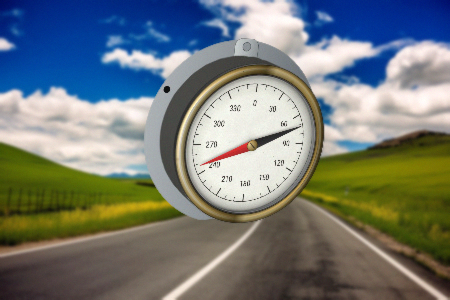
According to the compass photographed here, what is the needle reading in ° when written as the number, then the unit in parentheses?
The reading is 250 (°)
